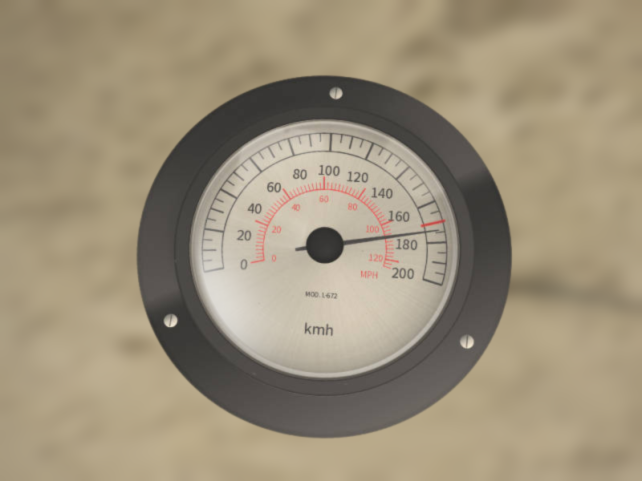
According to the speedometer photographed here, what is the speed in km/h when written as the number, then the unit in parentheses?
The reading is 175 (km/h)
